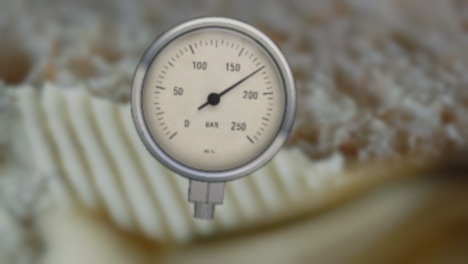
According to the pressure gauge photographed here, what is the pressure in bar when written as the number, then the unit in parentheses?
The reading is 175 (bar)
